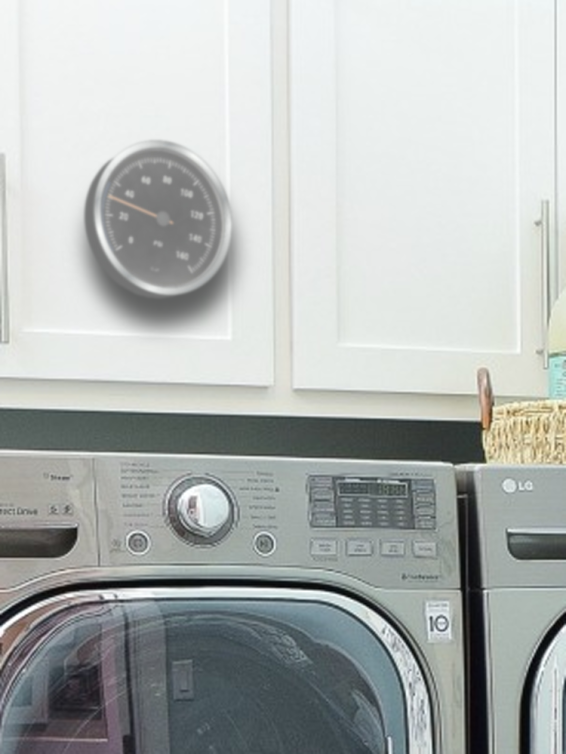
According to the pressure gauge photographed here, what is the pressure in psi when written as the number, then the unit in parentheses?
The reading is 30 (psi)
